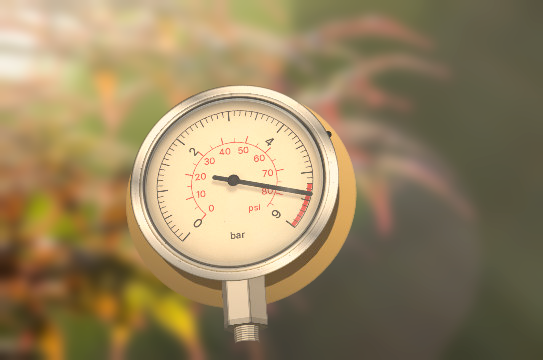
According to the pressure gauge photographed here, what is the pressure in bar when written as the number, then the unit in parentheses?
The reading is 5.4 (bar)
